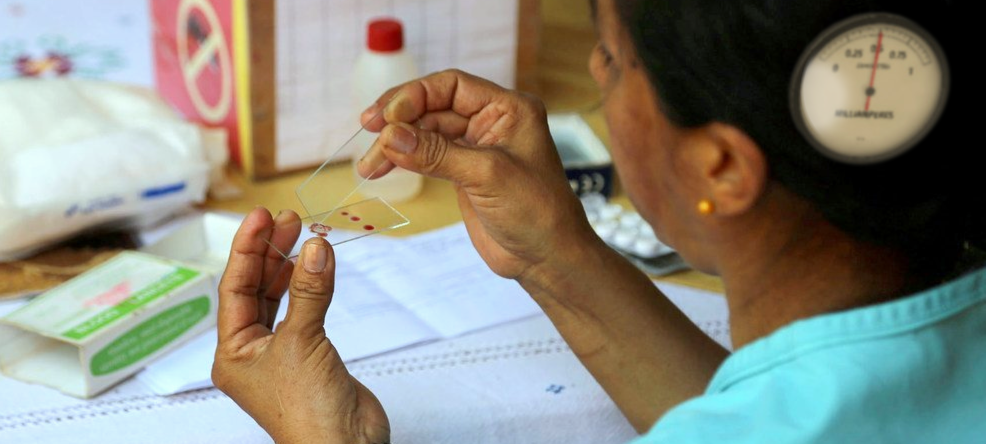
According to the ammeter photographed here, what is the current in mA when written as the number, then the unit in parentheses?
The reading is 0.5 (mA)
